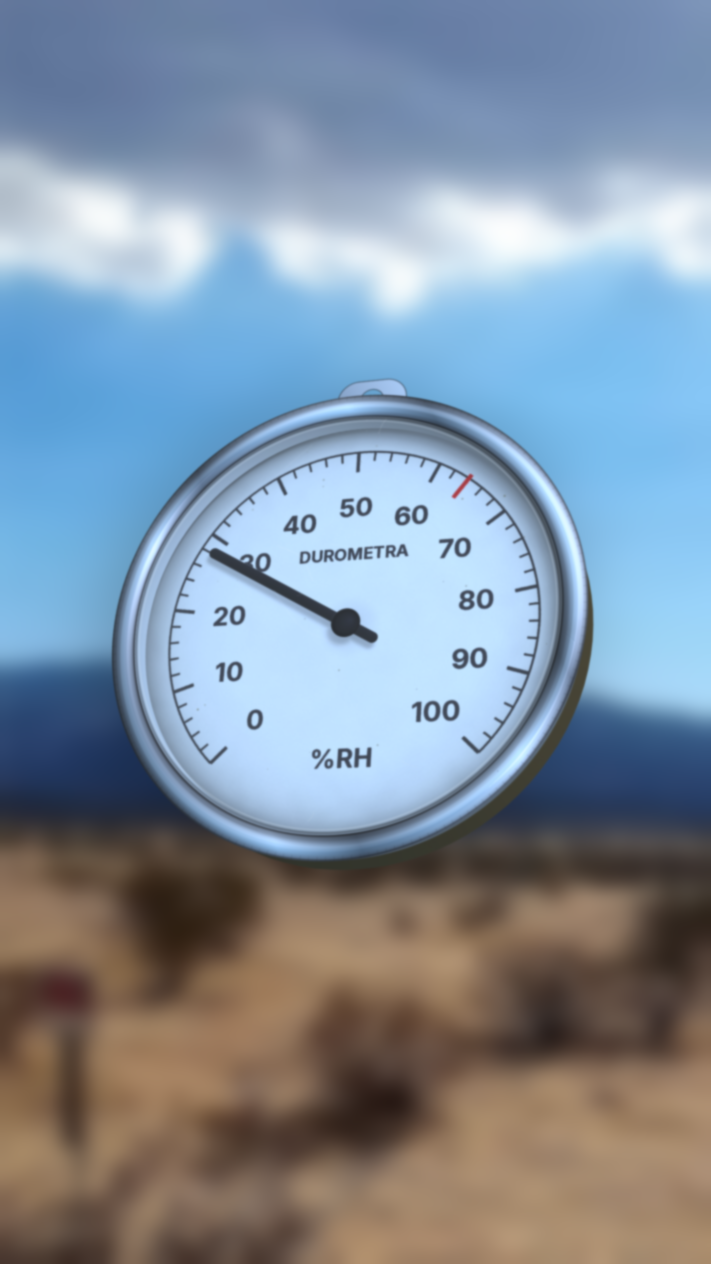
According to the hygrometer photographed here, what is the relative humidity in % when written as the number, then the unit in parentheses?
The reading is 28 (%)
